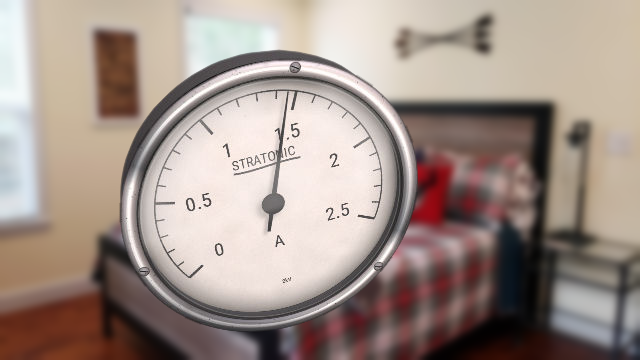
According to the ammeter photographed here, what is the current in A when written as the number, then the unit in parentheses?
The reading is 1.45 (A)
